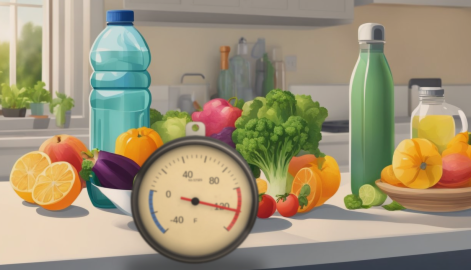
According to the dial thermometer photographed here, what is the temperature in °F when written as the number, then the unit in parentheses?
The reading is 120 (°F)
